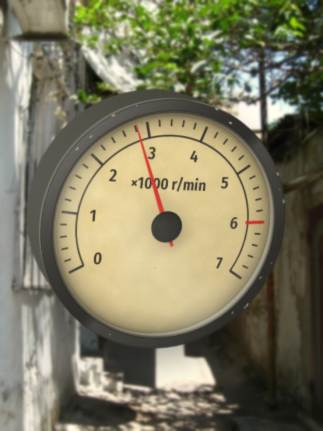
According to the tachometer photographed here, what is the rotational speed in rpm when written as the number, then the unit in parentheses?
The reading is 2800 (rpm)
